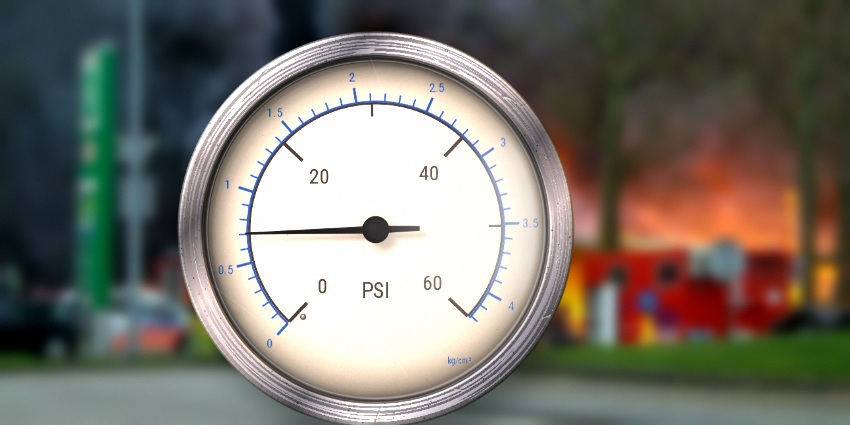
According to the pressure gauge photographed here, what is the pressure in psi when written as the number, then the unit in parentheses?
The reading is 10 (psi)
